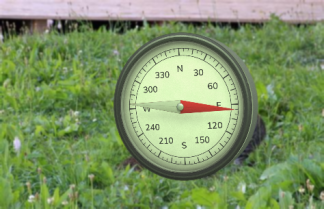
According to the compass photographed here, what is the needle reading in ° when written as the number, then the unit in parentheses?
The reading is 95 (°)
